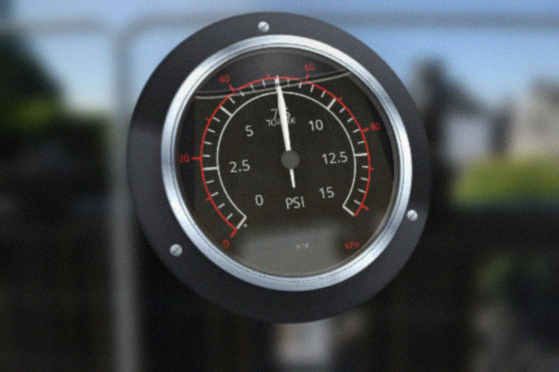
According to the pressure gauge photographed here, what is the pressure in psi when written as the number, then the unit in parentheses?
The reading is 7.5 (psi)
